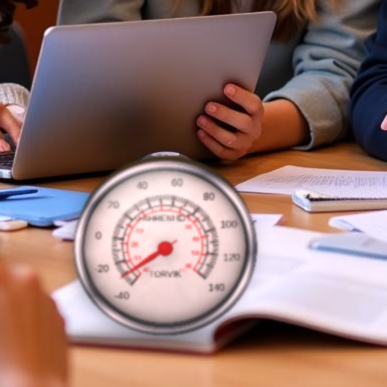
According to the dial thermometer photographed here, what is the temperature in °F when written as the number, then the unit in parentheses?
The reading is -30 (°F)
